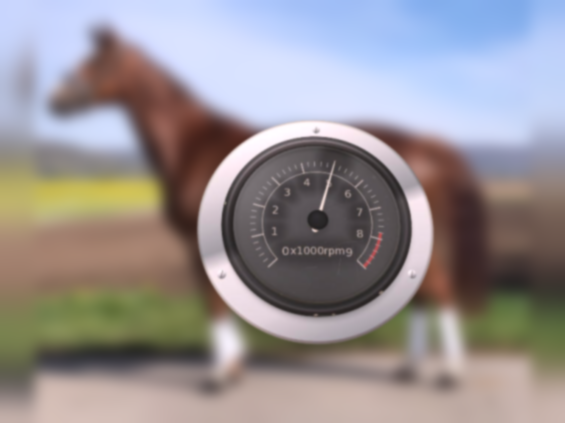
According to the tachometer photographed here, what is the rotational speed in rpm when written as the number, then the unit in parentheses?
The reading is 5000 (rpm)
